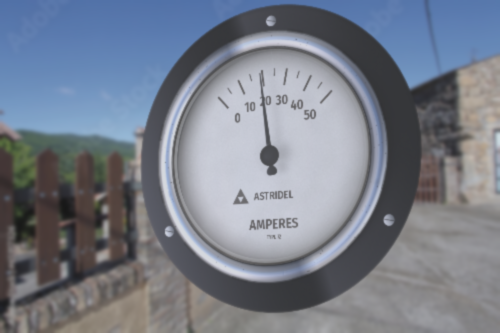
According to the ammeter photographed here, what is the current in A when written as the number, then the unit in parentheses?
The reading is 20 (A)
